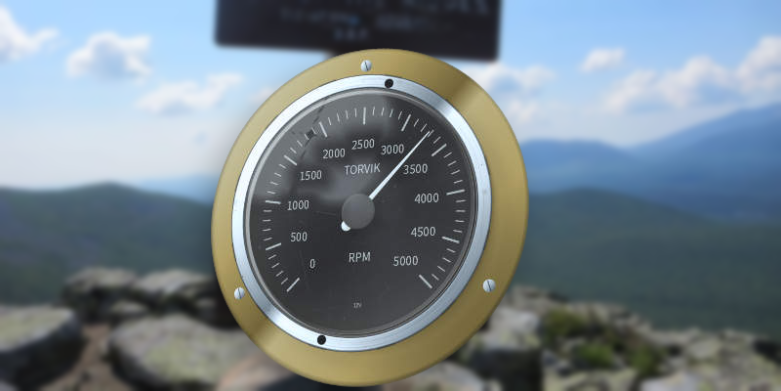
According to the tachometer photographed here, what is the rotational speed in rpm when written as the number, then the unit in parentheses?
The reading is 3300 (rpm)
